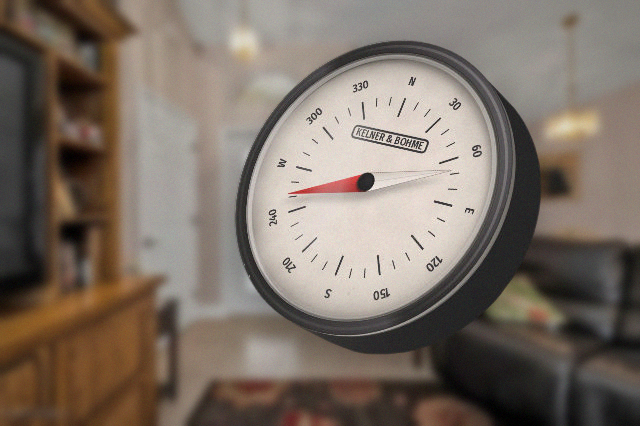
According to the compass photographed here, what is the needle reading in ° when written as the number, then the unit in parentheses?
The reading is 250 (°)
